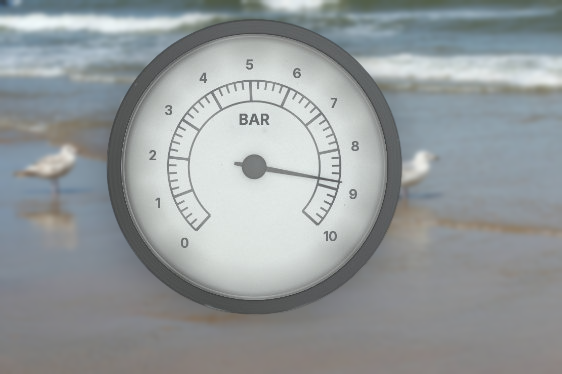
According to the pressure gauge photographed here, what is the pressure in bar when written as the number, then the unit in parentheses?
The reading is 8.8 (bar)
